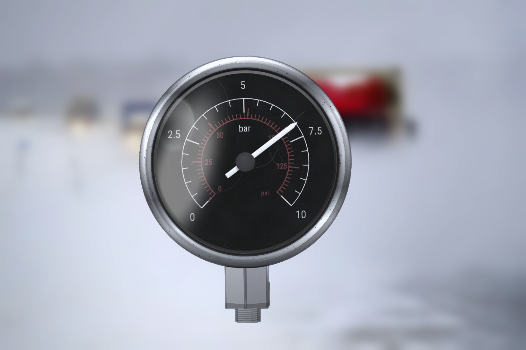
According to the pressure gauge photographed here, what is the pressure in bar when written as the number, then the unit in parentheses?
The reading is 7 (bar)
